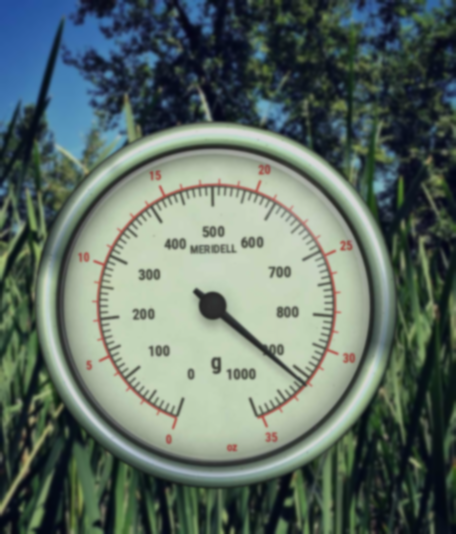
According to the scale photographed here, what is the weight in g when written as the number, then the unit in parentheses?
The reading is 910 (g)
